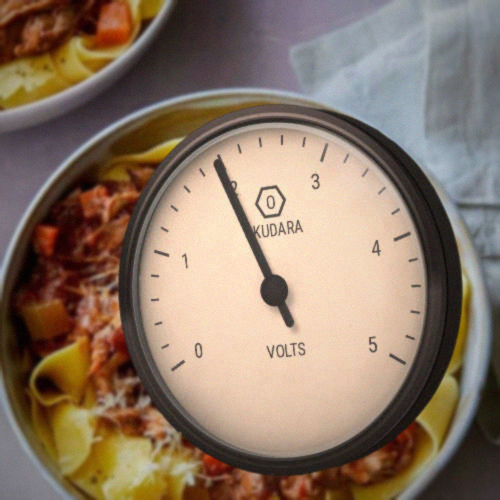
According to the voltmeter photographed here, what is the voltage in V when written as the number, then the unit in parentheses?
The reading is 2 (V)
